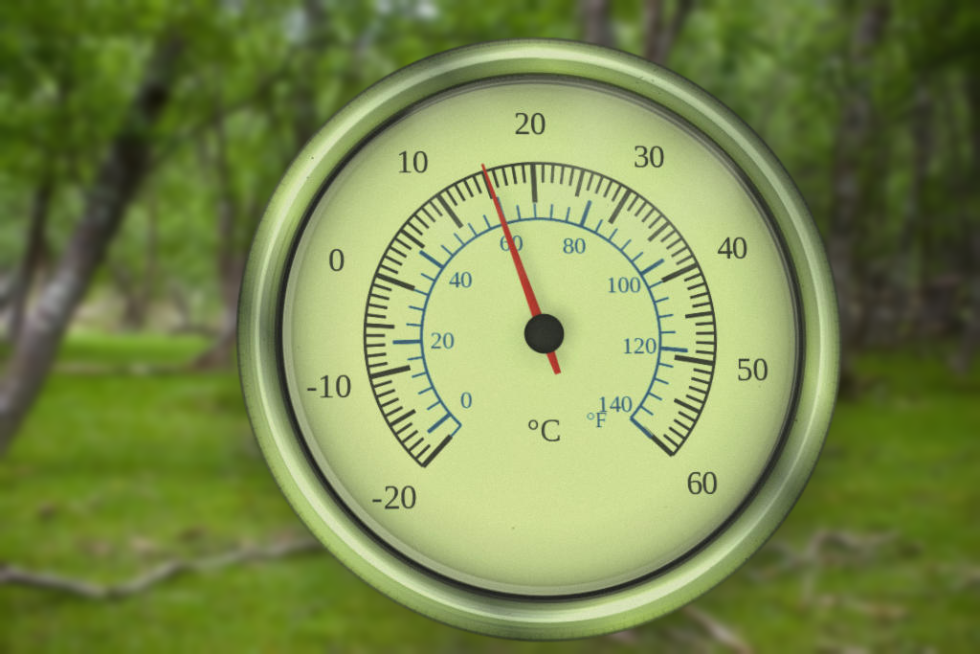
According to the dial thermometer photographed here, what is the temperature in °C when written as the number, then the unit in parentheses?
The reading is 15 (°C)
